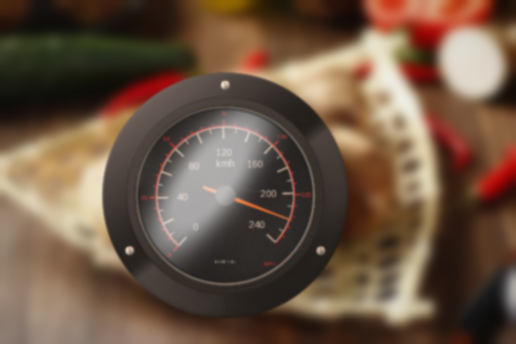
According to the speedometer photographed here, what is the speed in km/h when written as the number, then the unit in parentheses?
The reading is 220 (km/h)
